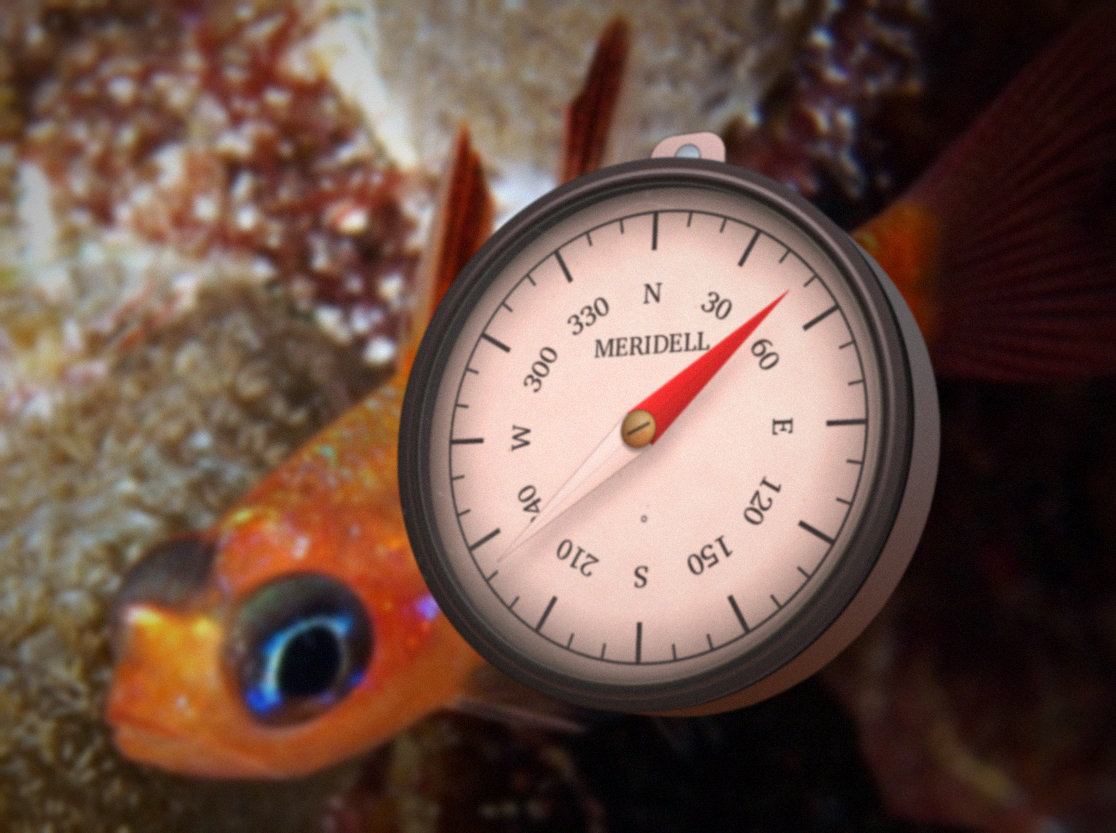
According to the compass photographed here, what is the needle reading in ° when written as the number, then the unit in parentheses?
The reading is 50 (°)
